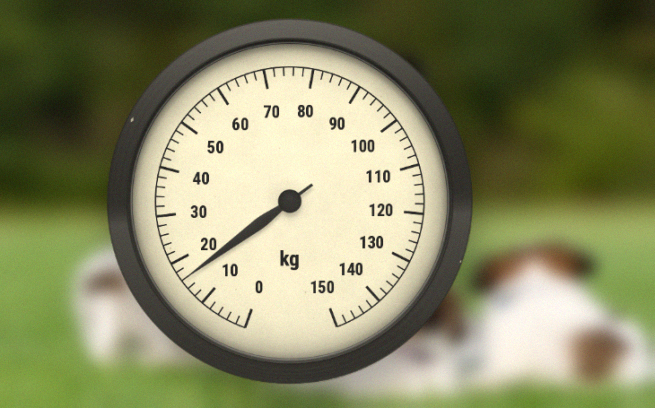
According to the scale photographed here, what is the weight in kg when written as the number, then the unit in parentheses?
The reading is 16 (kg)
